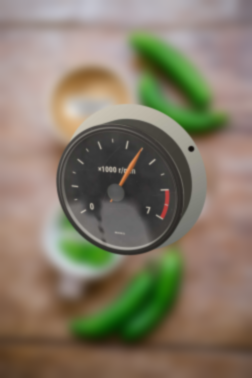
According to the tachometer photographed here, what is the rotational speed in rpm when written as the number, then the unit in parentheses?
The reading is 4500 (rpm)
